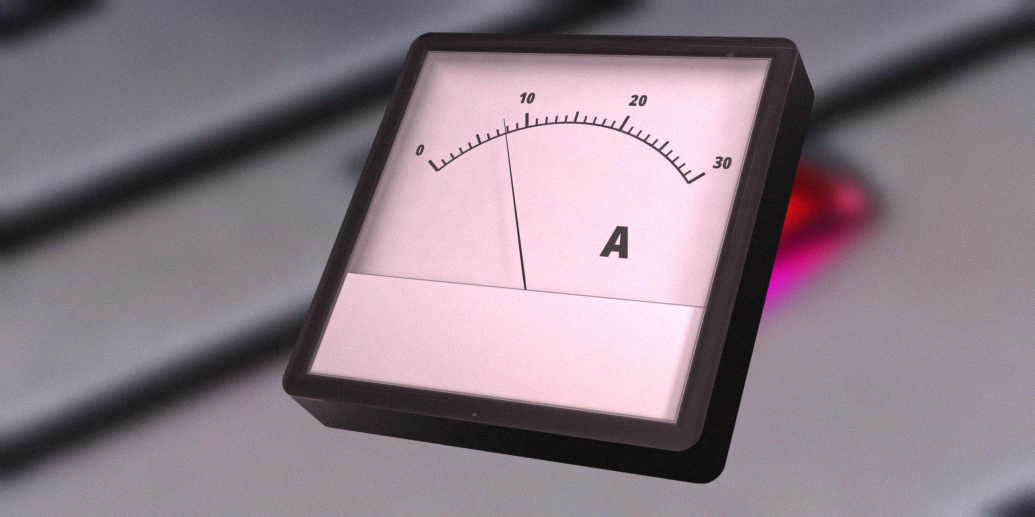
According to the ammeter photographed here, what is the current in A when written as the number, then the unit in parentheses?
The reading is 8 (A)
